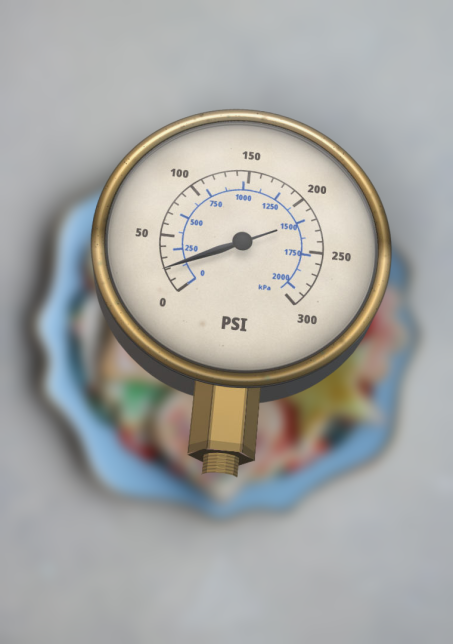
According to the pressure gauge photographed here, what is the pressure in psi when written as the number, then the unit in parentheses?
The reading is 20 (psi)
